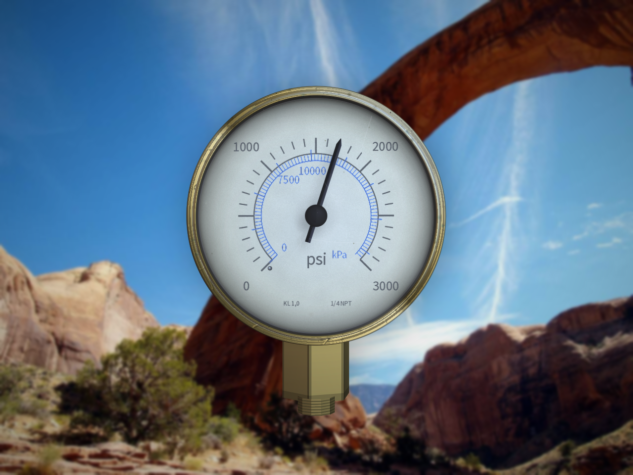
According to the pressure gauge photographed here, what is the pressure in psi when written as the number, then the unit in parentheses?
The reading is 1700 (psi)
